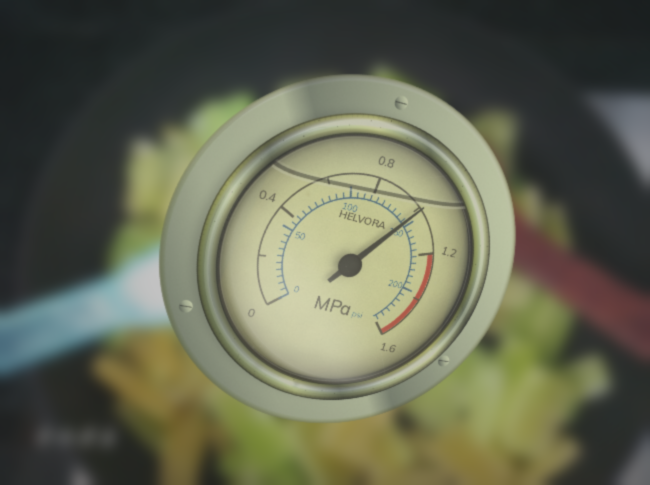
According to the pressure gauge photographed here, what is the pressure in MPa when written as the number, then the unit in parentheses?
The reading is 1 (MPa)
